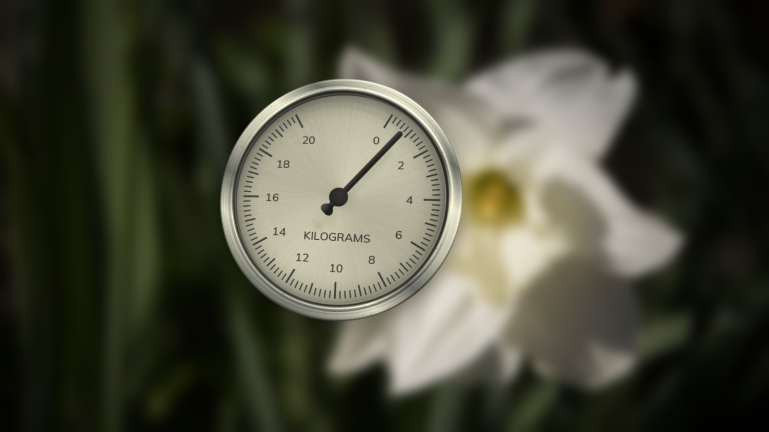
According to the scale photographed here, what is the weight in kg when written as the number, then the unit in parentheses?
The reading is 0.8 (kg)
